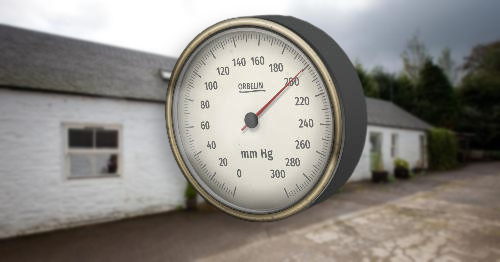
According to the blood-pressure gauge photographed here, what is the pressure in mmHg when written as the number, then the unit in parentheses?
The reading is 200 (mmHg)
